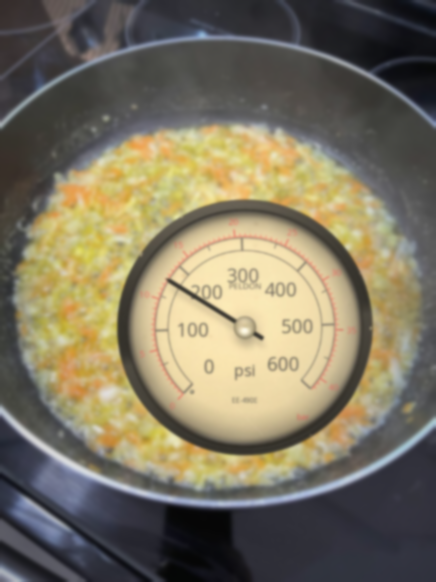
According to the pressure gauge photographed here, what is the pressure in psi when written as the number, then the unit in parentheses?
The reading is 175 (psi)
